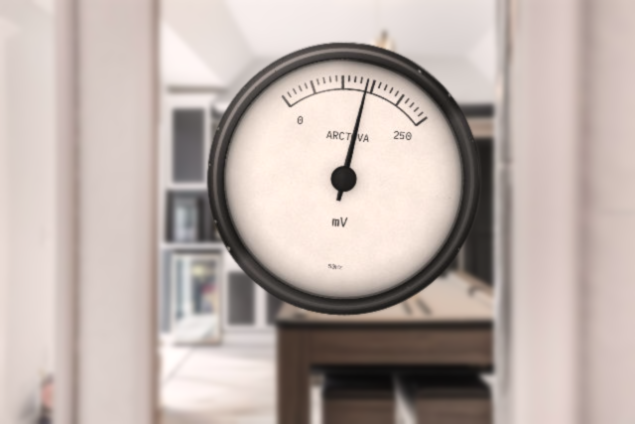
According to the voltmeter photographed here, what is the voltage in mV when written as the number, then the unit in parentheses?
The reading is 140 (mV)
